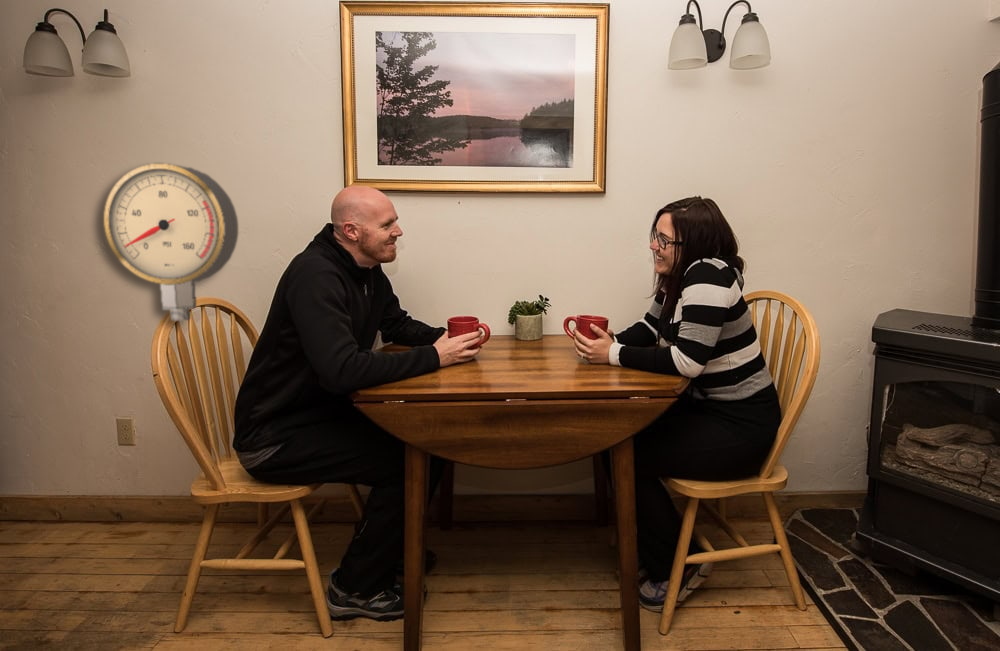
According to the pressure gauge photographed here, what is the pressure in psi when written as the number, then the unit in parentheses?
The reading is 10 (psi)
